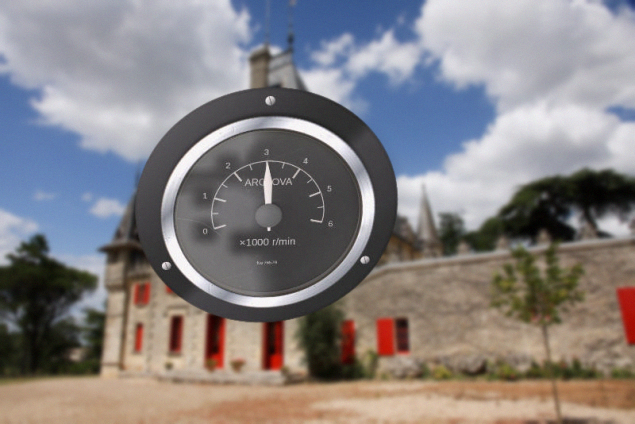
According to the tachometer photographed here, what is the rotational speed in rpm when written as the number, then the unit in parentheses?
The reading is 3000 (rpm)
